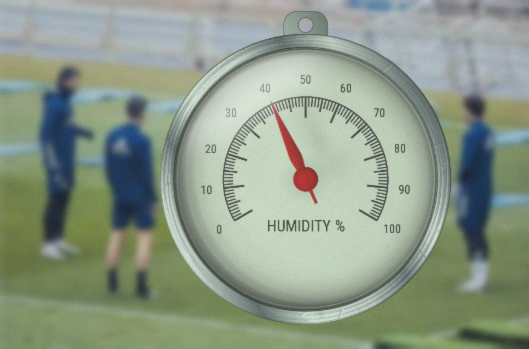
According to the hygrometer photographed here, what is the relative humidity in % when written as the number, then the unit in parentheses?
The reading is 40 (%)
